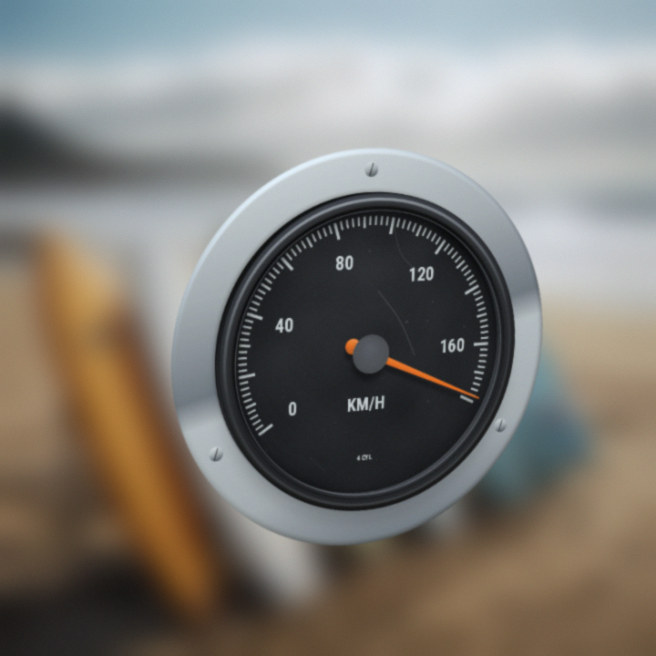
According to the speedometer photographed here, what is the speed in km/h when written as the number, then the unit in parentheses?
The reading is 178 (km/h)
